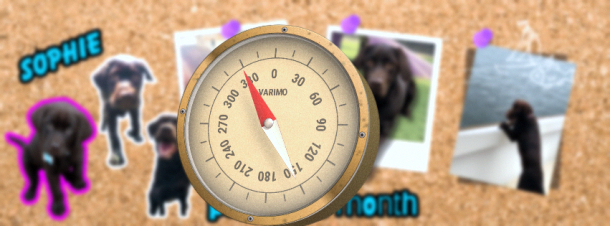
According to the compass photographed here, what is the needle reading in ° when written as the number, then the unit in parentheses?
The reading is 330 (°)
